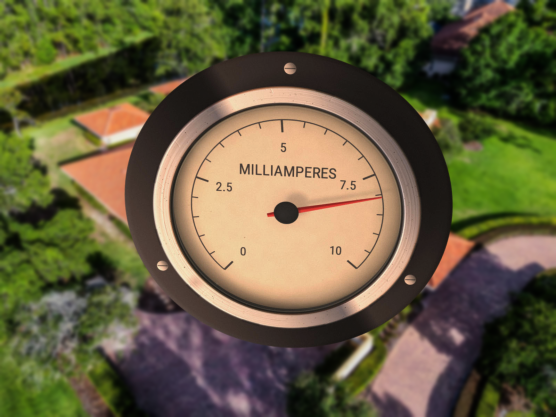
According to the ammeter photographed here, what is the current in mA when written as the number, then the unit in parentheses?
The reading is 8 (mA)
